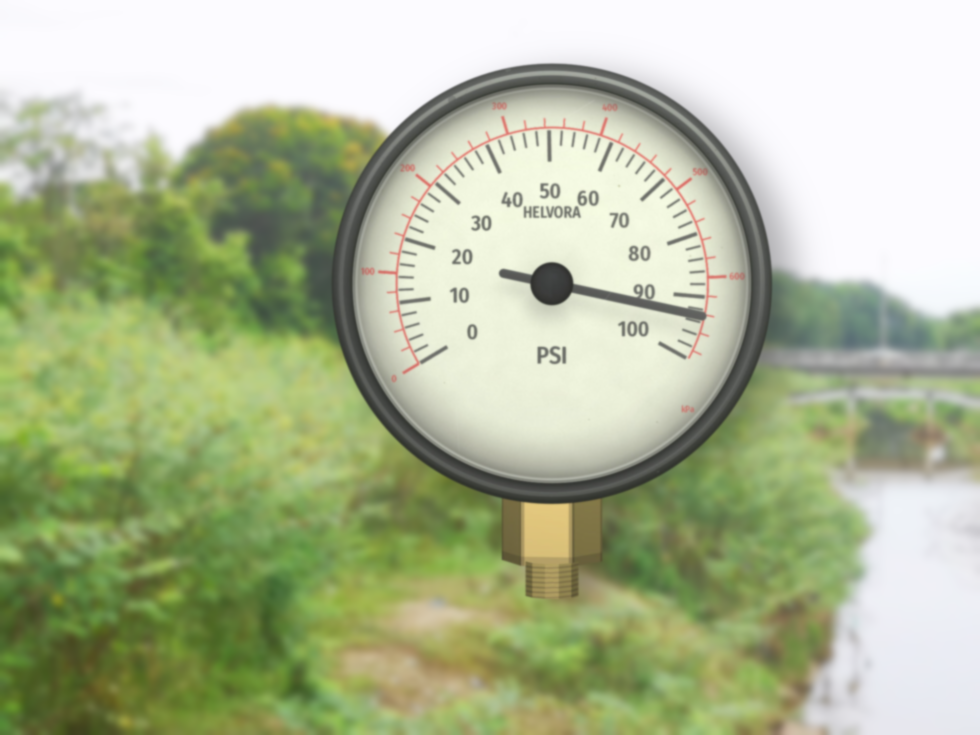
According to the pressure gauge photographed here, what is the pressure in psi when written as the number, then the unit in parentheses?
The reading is 93 (psi)
